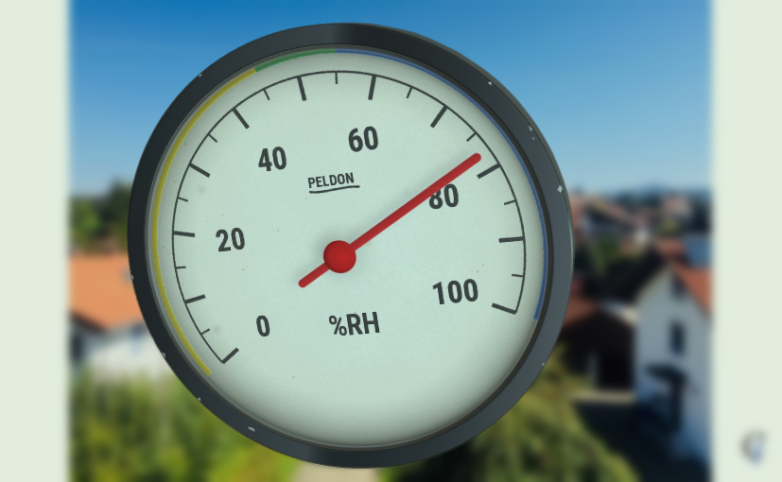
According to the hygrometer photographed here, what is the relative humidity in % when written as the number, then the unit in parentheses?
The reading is 77.5 (%)
